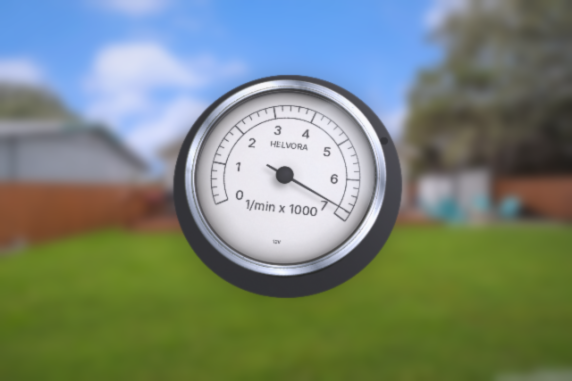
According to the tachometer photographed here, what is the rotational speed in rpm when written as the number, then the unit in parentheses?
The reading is 6800 (rpm)
